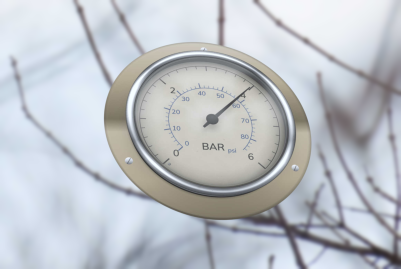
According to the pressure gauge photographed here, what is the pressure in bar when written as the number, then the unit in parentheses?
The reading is 4 (bar)
